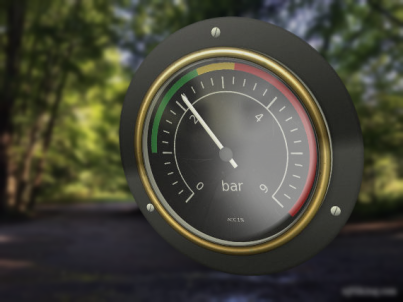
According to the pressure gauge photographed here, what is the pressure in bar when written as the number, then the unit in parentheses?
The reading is 2.2 (bar)
